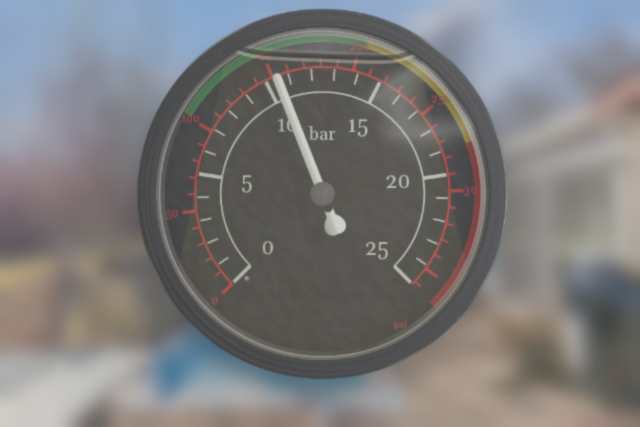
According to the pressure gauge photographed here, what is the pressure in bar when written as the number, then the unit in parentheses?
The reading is 10.5 (bar)
